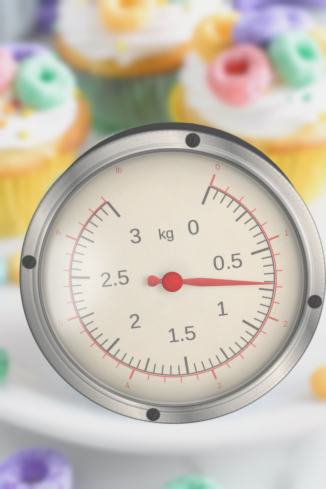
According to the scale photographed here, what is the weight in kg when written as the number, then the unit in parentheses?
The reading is 0.7 (kg)
